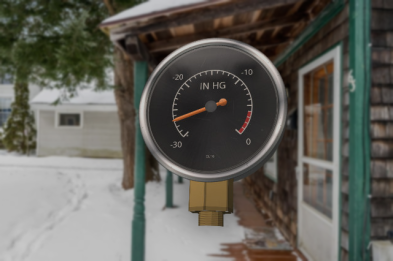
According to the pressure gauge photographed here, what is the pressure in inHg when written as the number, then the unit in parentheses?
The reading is -27 (inHg)
